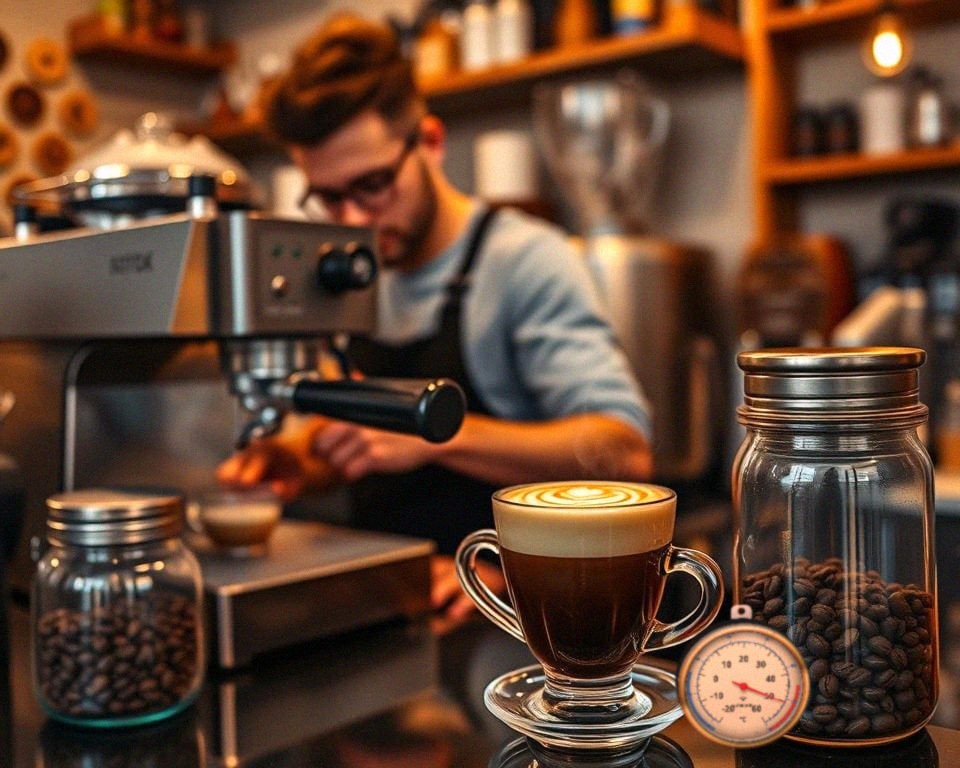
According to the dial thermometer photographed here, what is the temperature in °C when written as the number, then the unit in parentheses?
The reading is 50 (°C)
